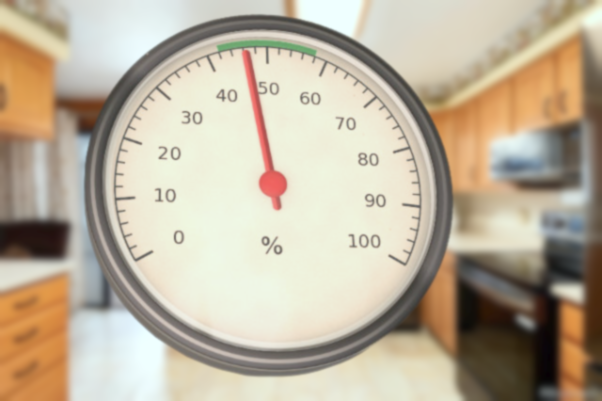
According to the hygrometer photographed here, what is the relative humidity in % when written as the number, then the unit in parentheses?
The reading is 46 (%)
